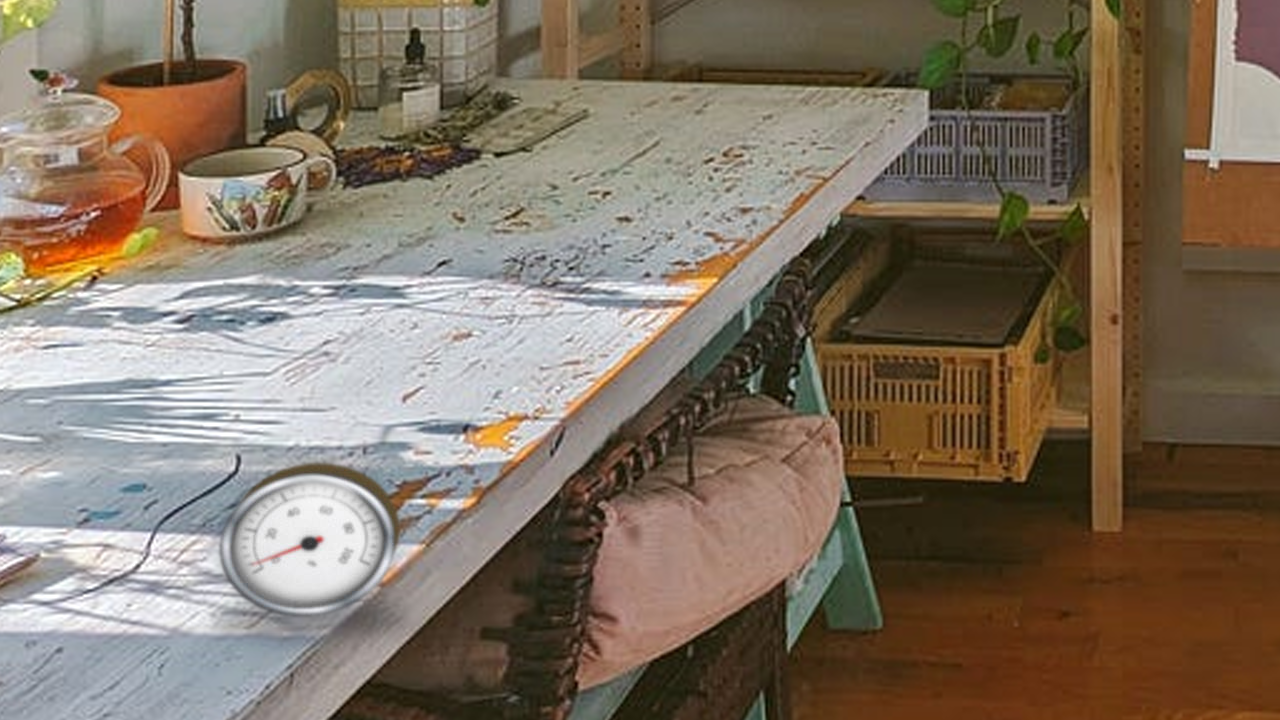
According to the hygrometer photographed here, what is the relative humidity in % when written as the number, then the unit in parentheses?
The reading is 4 (%)
